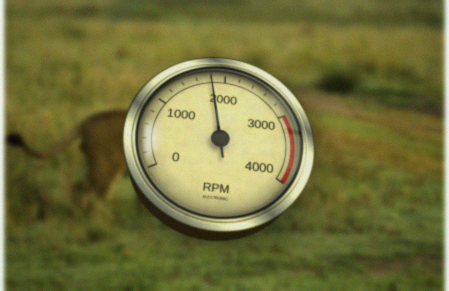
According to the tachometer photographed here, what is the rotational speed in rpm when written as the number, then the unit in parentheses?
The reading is 1800 (rpm)
